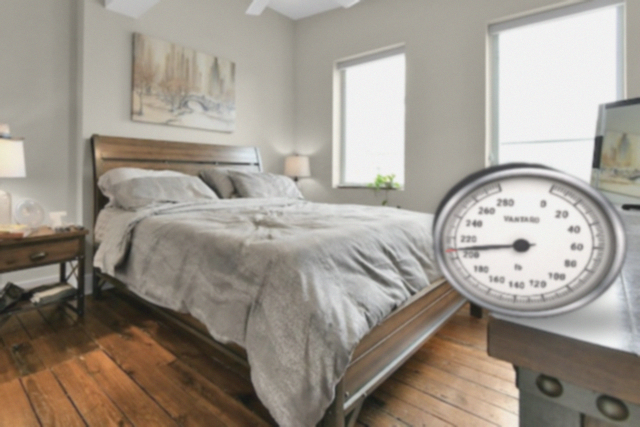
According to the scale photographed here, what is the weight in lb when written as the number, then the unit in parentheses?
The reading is 210 (lb)
